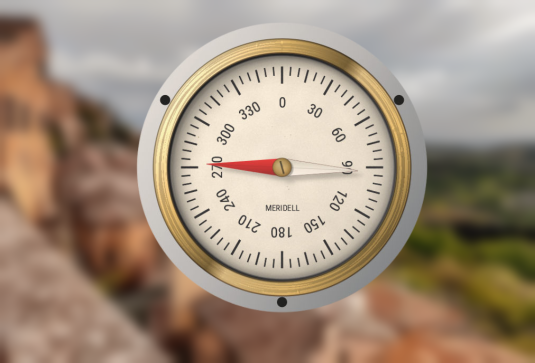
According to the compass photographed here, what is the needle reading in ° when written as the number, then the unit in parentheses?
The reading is 272.5 (°)
